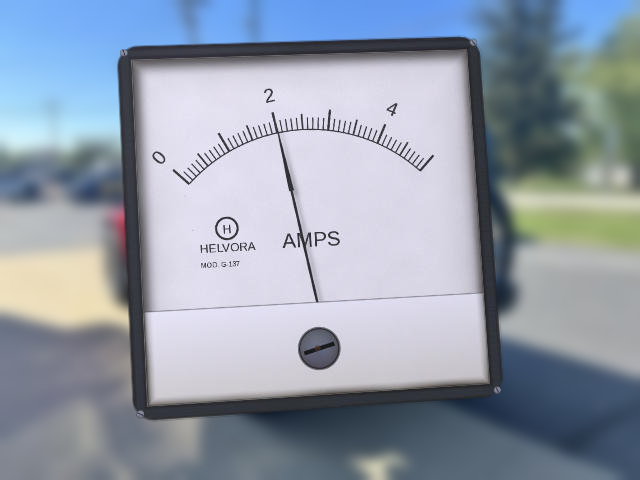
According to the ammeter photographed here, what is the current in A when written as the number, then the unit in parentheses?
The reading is 2 (A)
